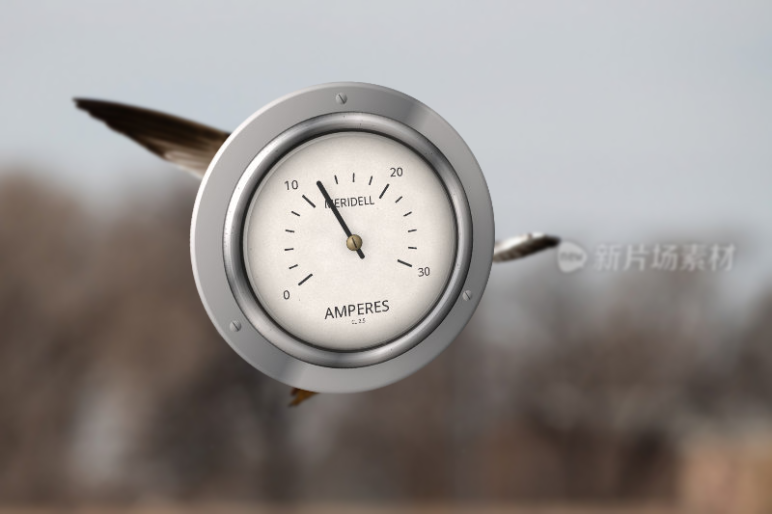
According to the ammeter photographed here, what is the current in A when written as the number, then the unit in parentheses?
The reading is 12 (A)
